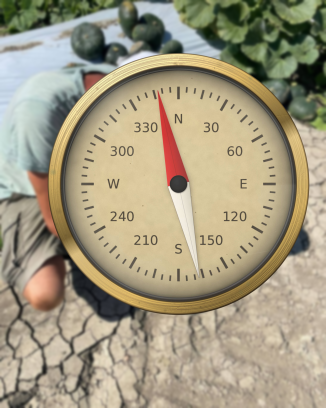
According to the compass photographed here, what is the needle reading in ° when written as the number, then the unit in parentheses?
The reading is 347.5 (°)
